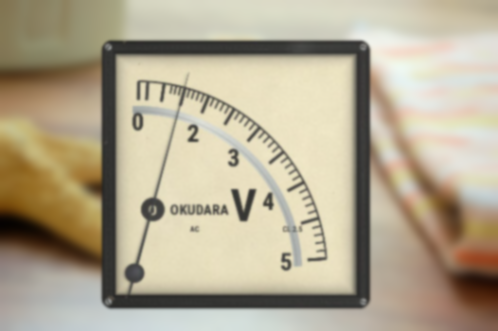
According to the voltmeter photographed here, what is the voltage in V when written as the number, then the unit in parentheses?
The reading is 1.5 (V)
